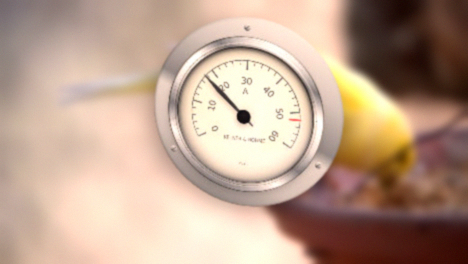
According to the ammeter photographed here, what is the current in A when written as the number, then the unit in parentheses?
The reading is 18 (A)
